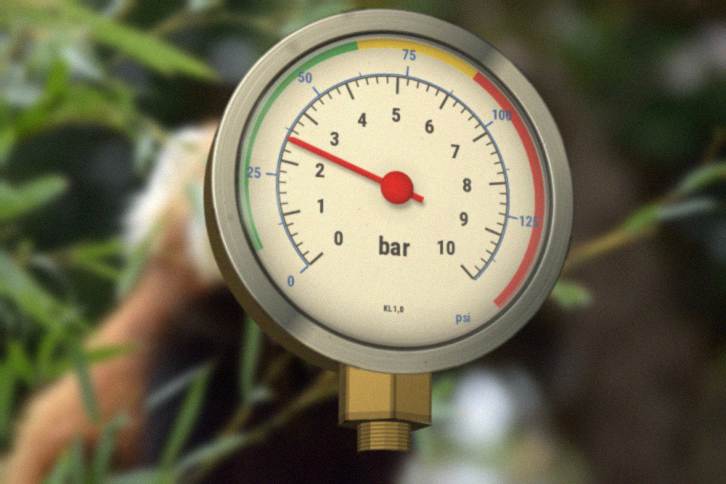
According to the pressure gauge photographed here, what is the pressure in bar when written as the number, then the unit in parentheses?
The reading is 2.4 (bar)
